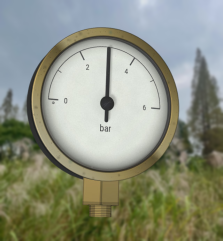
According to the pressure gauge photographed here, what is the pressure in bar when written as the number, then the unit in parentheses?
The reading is 3 (bar)
